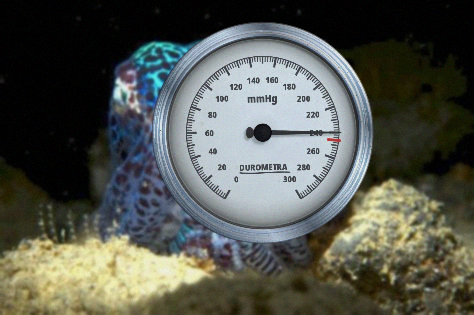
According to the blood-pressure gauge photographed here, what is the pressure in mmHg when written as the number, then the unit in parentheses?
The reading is 240 (mmHg)
